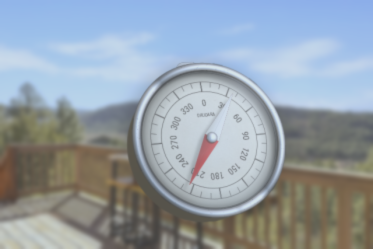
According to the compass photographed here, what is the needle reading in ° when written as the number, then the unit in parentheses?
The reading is 215 (°)
